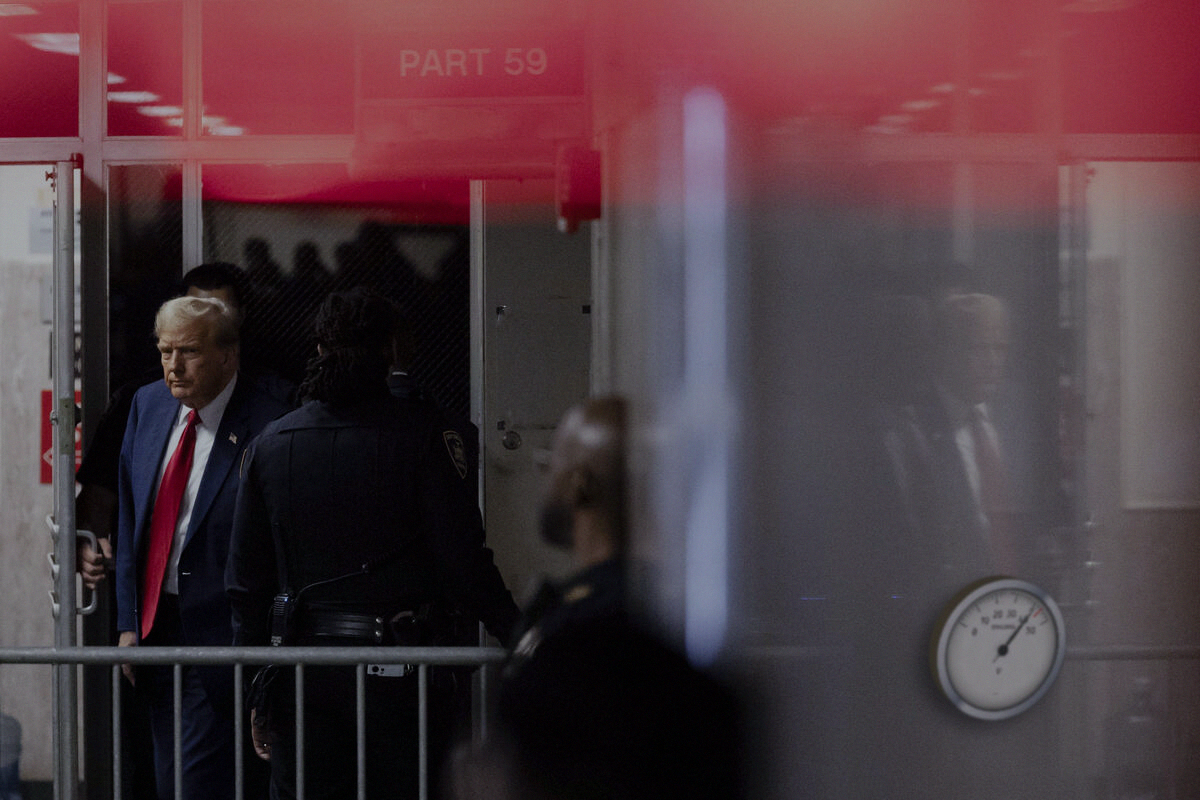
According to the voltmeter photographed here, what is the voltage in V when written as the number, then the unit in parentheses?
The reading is 40 (V)
